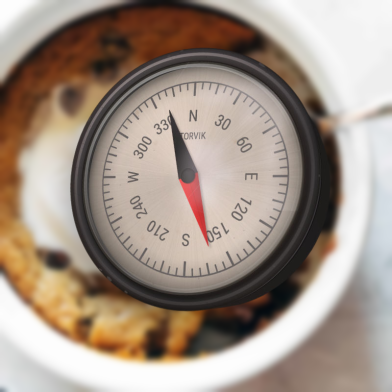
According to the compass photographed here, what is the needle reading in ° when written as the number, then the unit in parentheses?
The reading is 160 (°)
